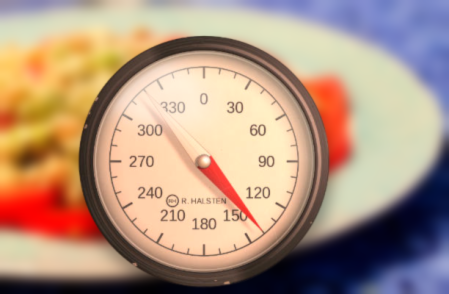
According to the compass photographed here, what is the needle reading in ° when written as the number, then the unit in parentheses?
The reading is 140 (°)
